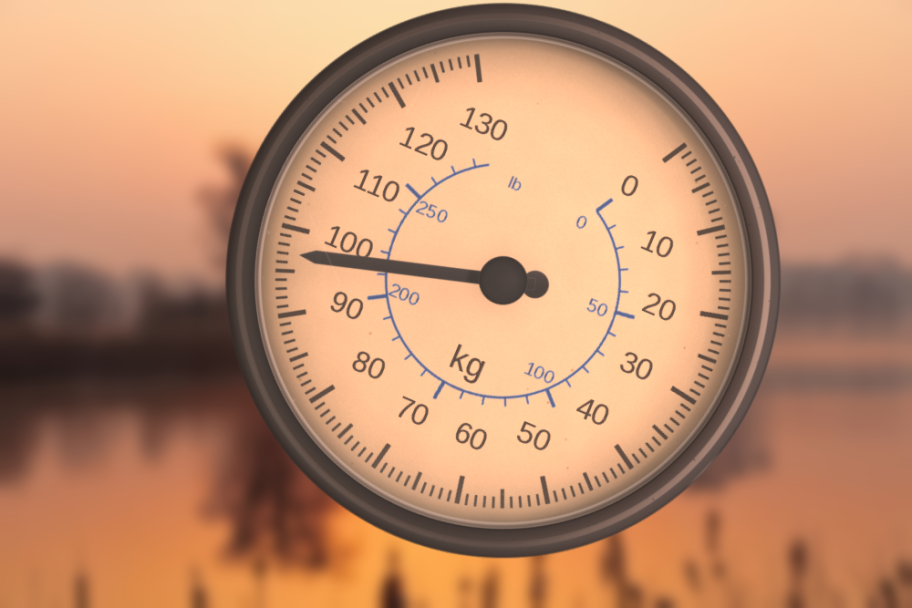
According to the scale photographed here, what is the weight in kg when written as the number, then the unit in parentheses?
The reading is 97 (kg)
